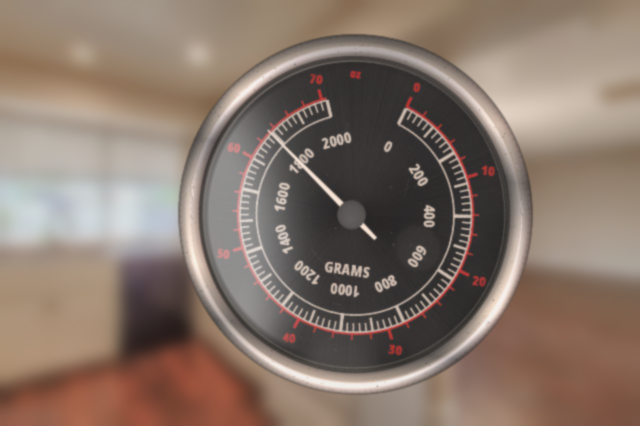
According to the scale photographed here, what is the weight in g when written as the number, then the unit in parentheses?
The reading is 1800 (g)
